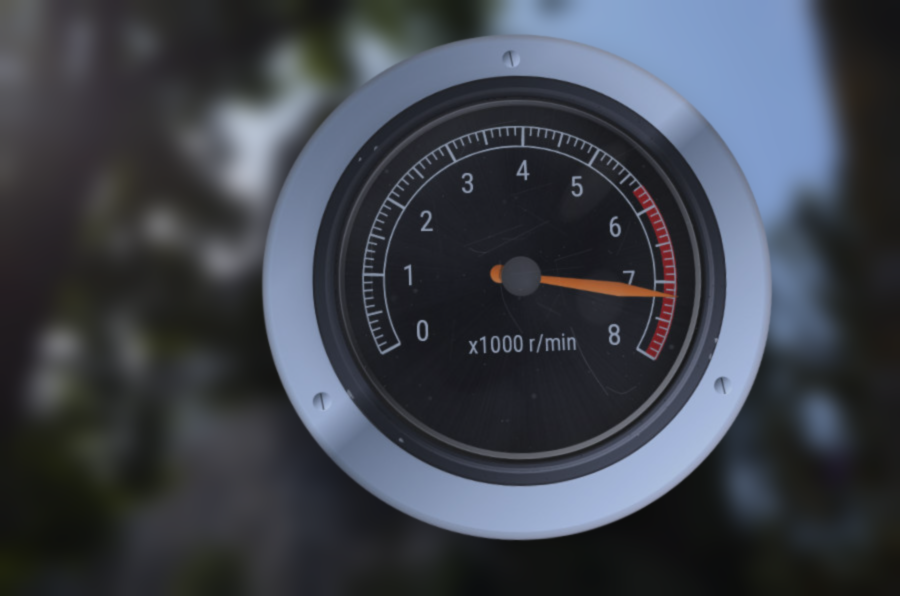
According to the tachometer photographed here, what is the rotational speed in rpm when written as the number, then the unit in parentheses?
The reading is 7200 (rpm)
